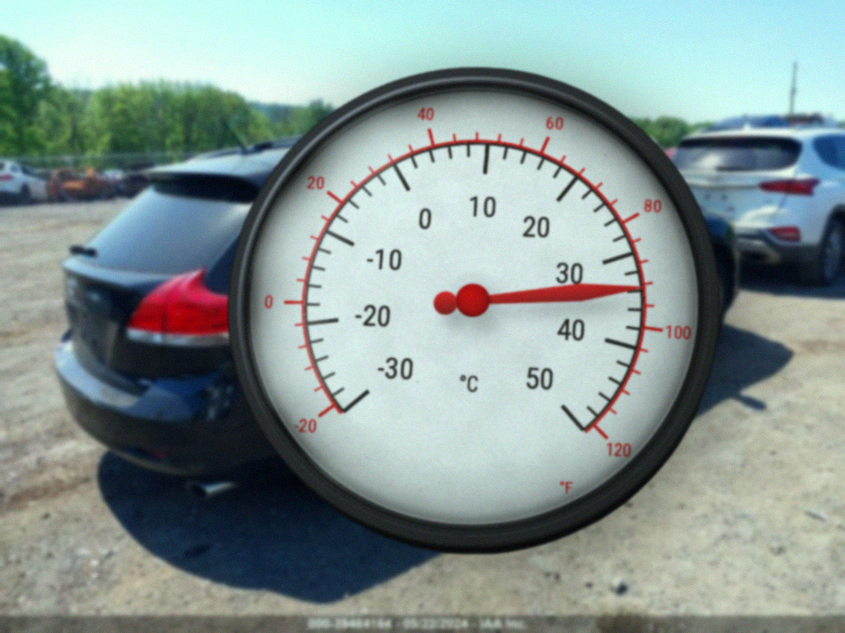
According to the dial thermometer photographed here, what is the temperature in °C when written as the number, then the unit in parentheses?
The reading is 34 (°C)
